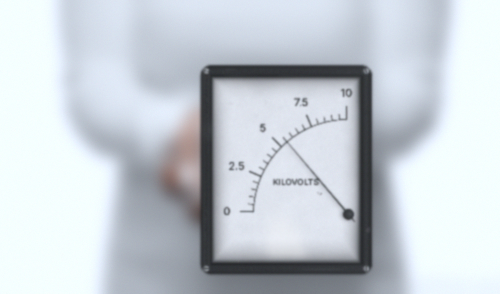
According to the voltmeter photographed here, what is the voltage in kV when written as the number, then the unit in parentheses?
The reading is 5.5 (kV)
